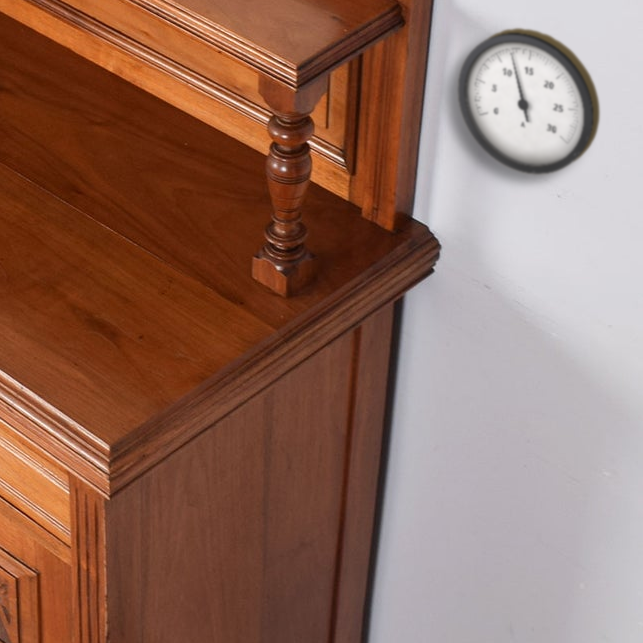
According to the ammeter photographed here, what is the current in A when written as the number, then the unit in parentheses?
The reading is 12.5 (A)
